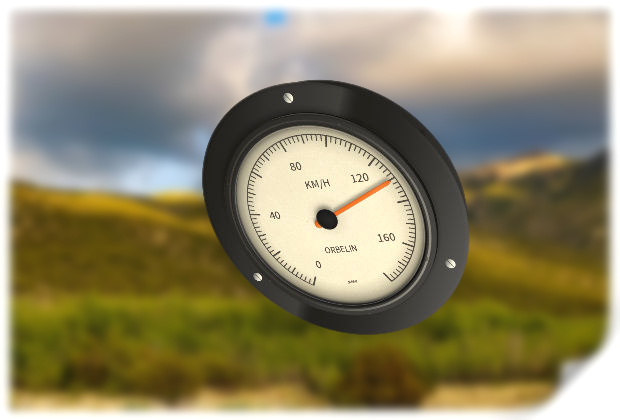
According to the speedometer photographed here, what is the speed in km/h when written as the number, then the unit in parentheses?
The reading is 130 (km/h)
